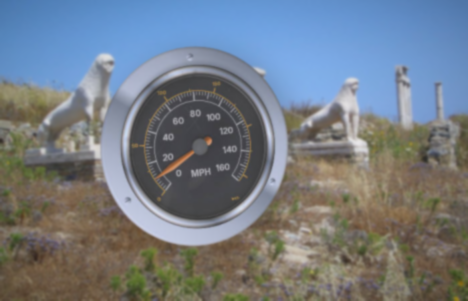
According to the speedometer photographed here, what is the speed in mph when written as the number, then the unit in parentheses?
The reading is 10 (mph)
